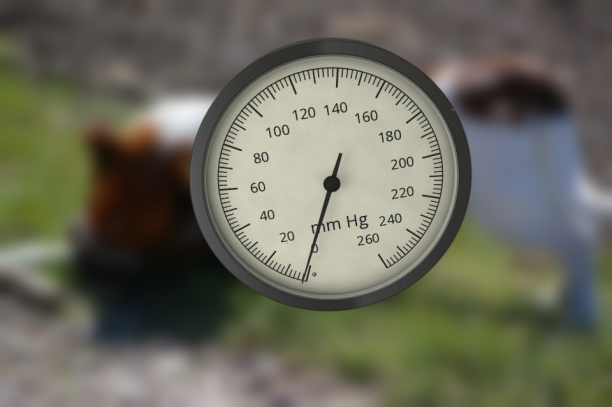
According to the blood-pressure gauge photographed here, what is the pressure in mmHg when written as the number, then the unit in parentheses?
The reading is 2 (mmHg)
